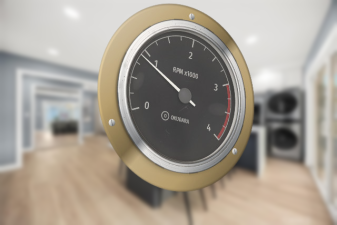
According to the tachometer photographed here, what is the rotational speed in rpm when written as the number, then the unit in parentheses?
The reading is 875 (rpm)
